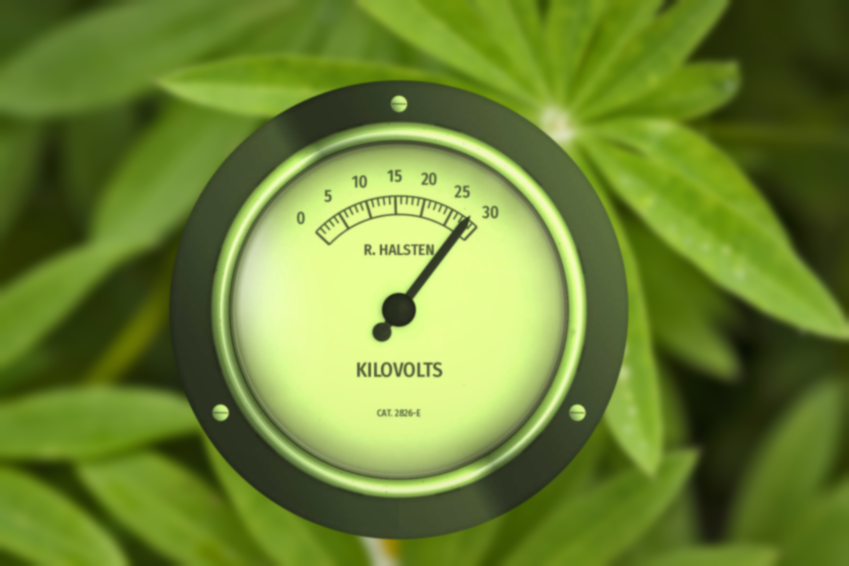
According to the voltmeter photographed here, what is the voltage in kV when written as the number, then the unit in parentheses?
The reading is 28 (kV)
